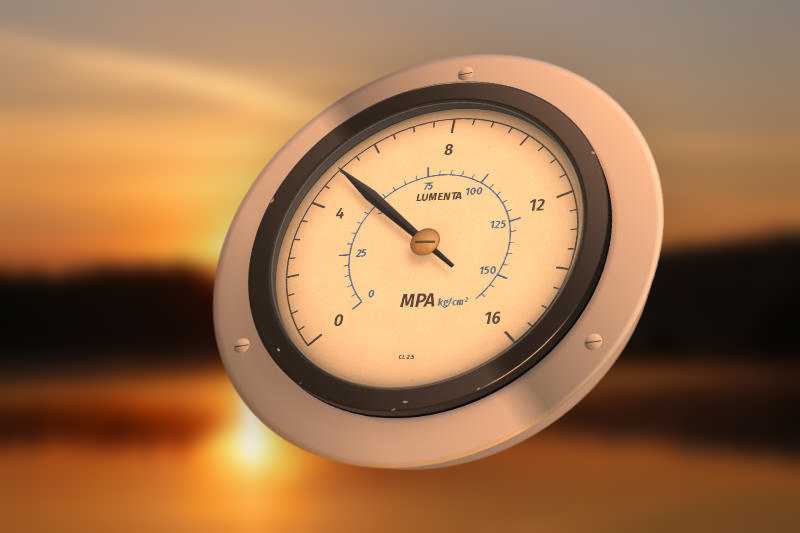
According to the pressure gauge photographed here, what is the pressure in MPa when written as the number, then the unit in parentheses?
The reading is 5 (MPa)
